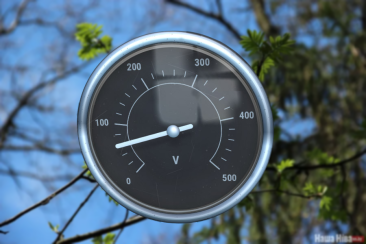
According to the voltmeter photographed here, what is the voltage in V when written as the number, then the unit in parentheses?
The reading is 60 (V)
